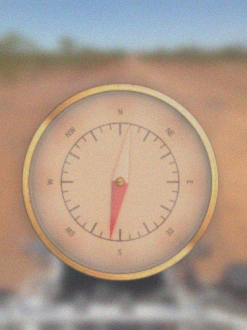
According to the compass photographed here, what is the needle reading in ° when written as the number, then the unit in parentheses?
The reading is 190 (°)
